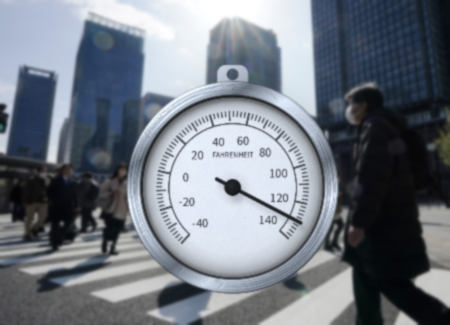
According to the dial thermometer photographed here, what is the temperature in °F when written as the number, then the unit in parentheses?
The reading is 130 (°F)
